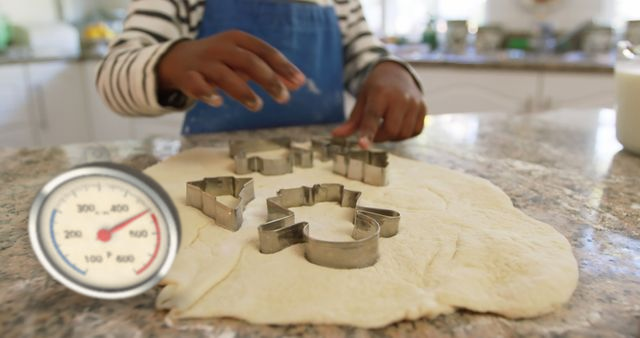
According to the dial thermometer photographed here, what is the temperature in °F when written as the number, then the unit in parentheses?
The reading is 450 (°F)
